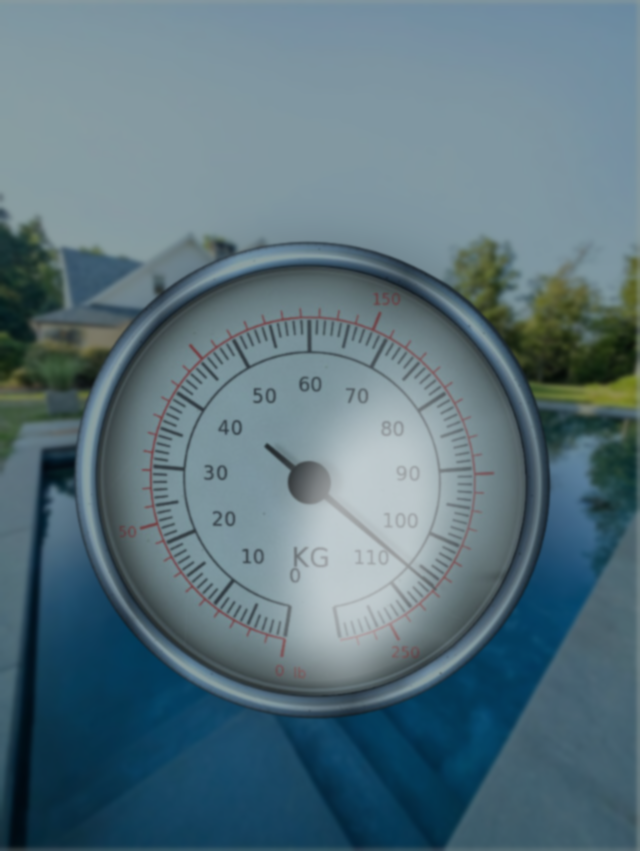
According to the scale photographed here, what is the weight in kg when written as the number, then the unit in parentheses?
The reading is 106 (kg)
